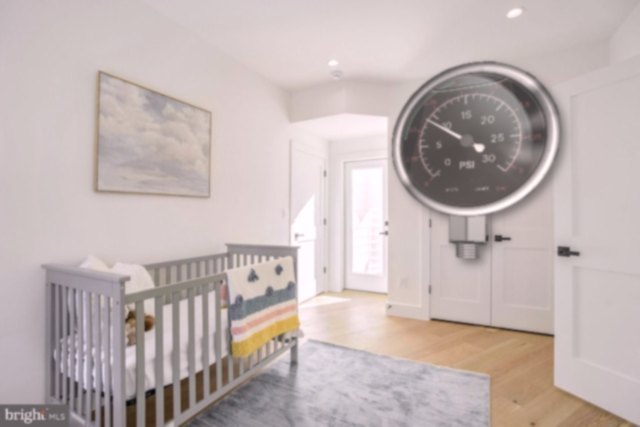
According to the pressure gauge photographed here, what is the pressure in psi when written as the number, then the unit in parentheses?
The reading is 9 (psi)
